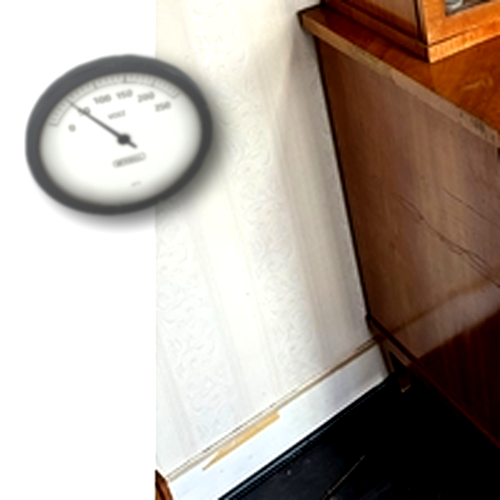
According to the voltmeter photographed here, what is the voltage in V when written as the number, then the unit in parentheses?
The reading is 50 (V)
